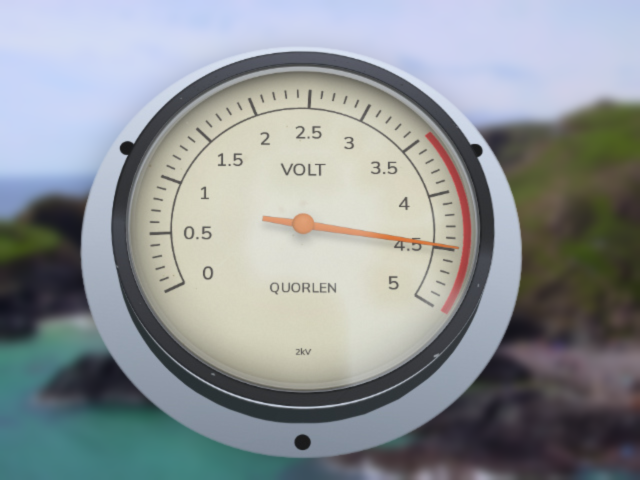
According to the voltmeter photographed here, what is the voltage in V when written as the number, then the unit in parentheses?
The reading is 4.5 (V)
